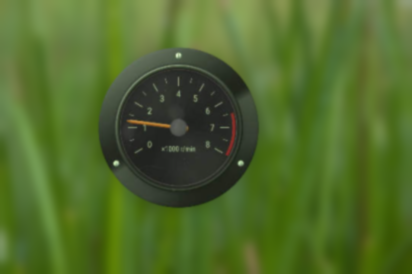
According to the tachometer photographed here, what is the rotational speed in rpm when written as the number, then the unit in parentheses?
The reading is 1250 (rpm)
